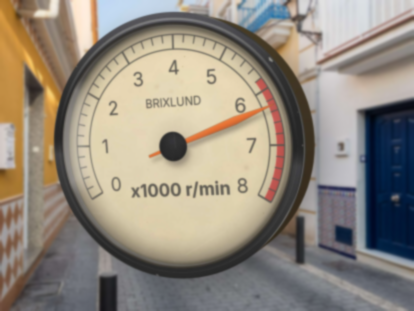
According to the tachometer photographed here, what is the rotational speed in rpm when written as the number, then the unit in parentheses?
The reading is 6300 (rpm)
